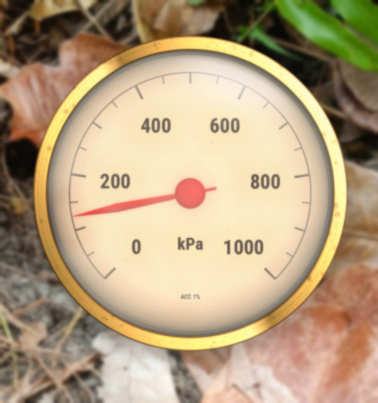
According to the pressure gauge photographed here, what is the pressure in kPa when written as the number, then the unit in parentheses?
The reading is 125 (kPa)
